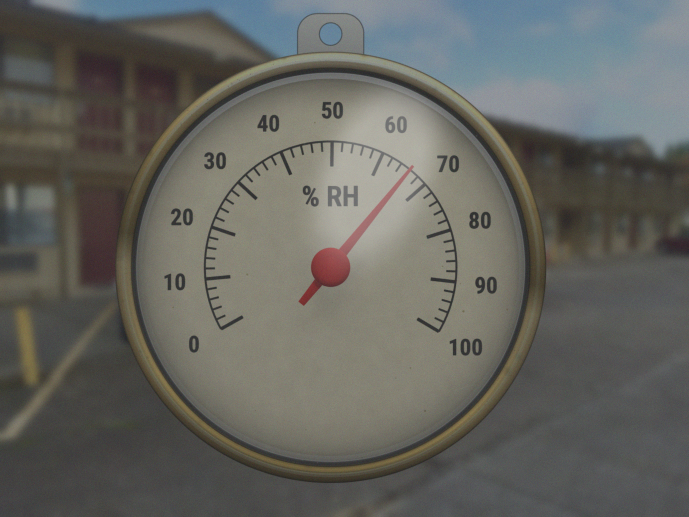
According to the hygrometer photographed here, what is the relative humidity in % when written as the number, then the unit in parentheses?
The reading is 66 (%)
